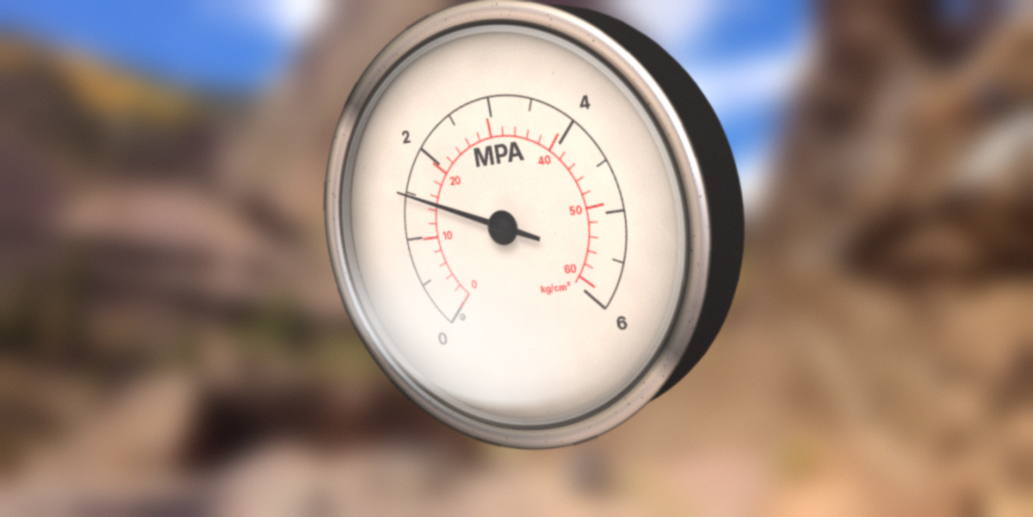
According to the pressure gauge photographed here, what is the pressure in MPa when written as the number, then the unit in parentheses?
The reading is 1.5 (MPa)
